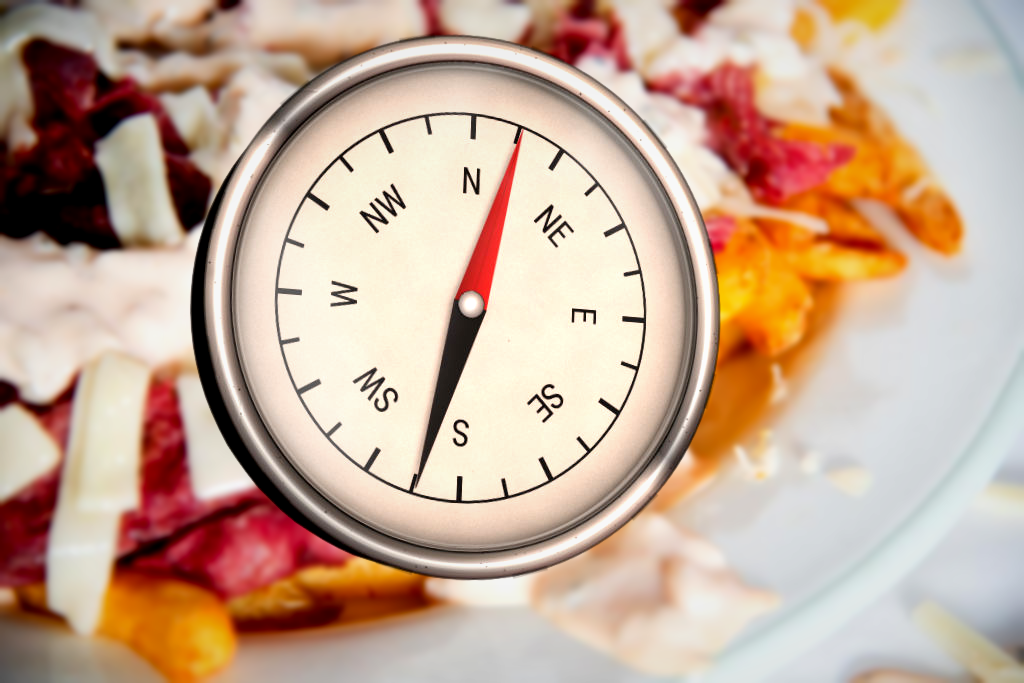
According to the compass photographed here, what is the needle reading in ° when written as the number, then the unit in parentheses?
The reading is 15 (°)
